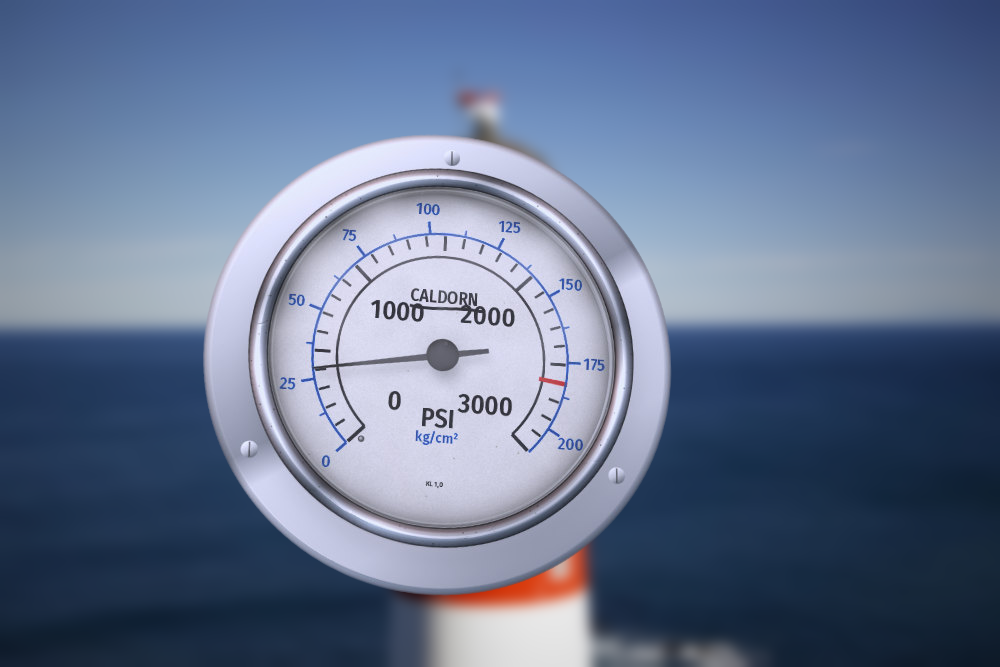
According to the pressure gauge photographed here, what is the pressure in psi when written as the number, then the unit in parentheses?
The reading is 400 (psi)
